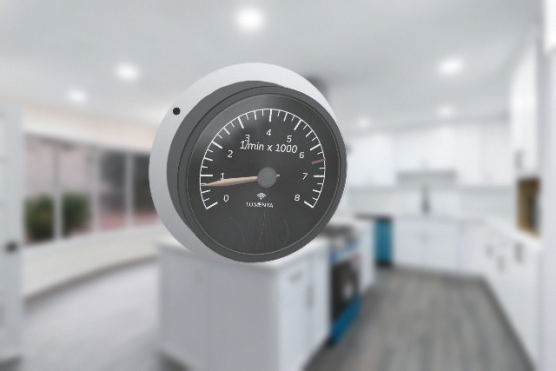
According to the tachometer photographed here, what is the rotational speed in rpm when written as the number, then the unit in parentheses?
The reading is 750 (rpm)
